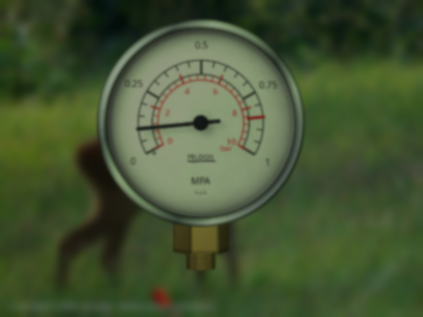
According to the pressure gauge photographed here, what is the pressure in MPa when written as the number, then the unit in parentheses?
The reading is 0.1 (MPa)
